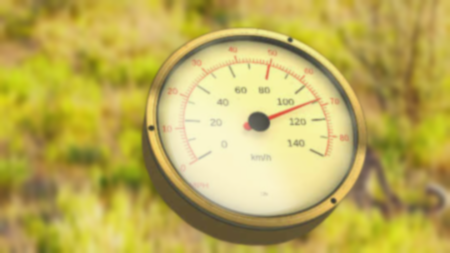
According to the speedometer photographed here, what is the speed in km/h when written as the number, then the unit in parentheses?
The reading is 110 (km/h)
